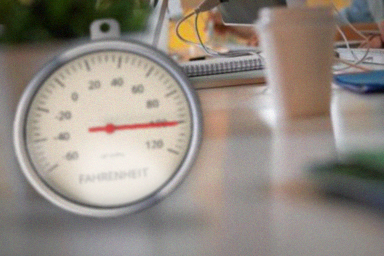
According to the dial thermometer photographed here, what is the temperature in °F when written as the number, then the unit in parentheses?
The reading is 100 (°F)
